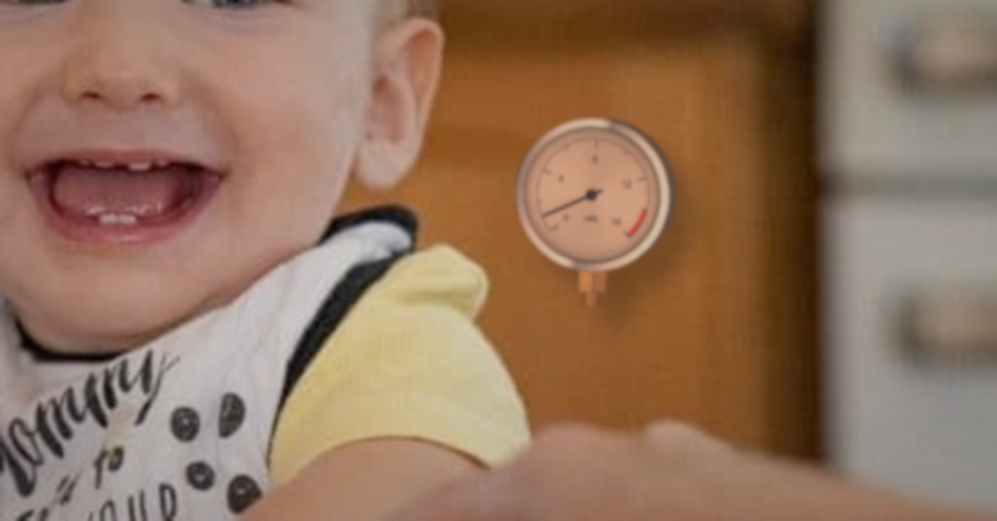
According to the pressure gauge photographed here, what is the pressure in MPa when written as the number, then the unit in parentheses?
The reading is 1 (MPa)
